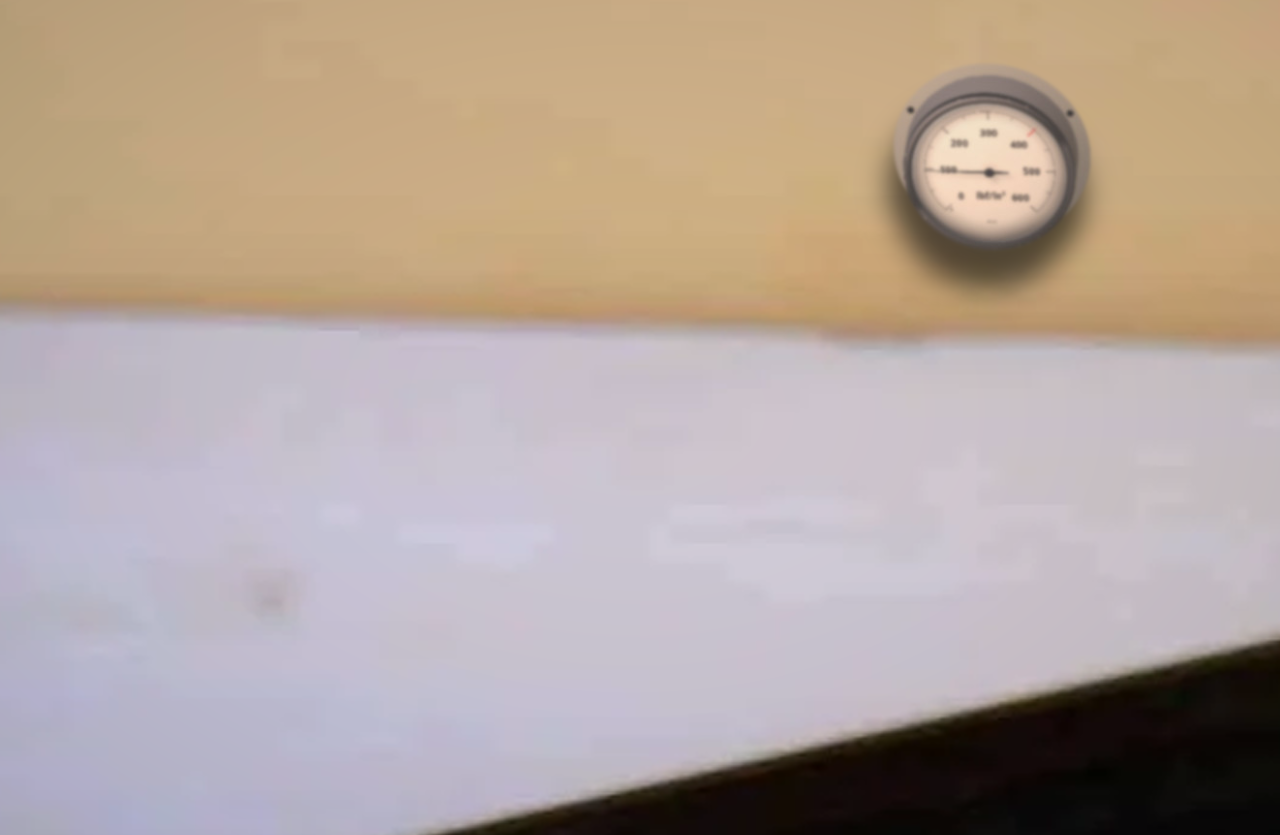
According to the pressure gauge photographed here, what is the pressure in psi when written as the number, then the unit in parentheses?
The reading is 100 (psi)
